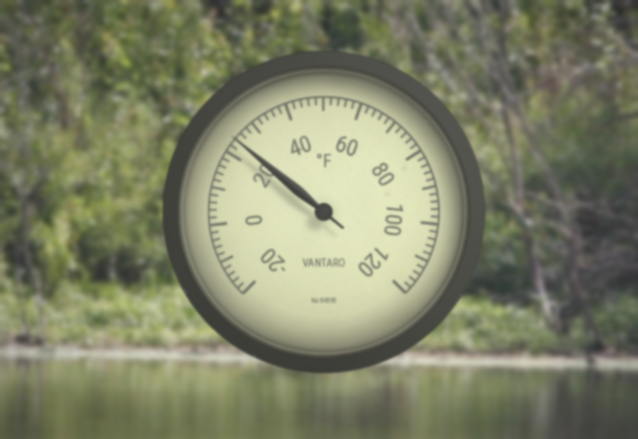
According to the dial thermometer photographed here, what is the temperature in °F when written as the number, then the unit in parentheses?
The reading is 24 (°F)
